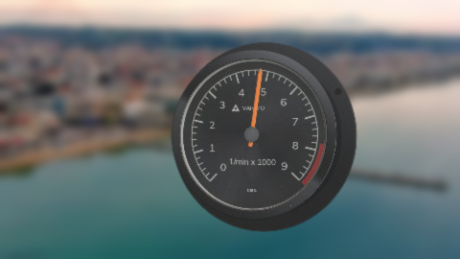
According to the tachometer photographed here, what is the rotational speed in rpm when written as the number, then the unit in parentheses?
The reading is 4800 (rpm)
